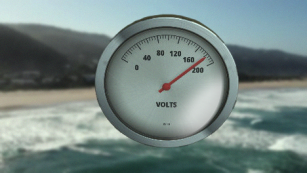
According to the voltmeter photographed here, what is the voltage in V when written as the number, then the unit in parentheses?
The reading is 180 (V)
